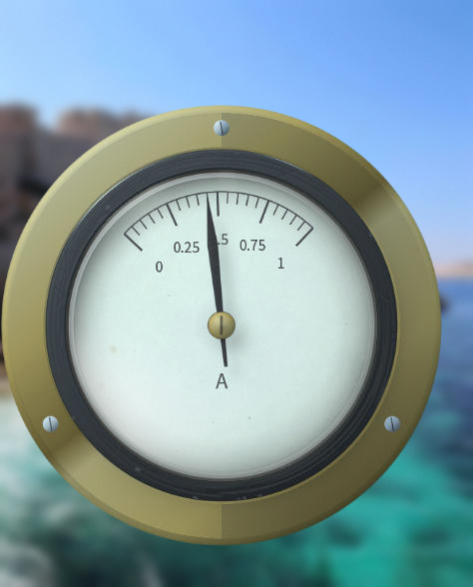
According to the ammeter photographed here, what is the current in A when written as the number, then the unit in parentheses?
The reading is 0.45 (A)
